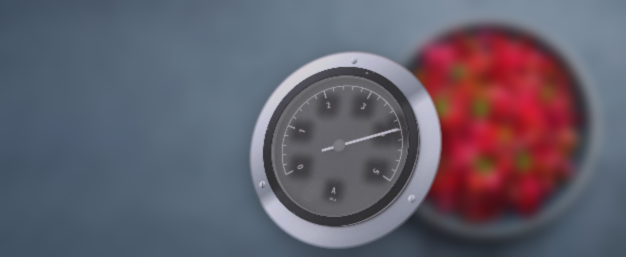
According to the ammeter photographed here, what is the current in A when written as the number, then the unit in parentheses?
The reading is 4 (A)
